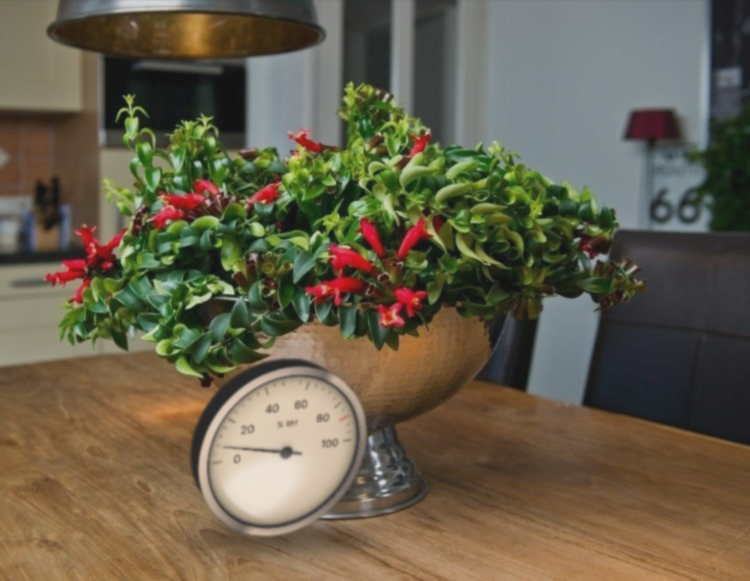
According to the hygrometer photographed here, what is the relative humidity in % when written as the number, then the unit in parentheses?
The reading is 8 (%)
